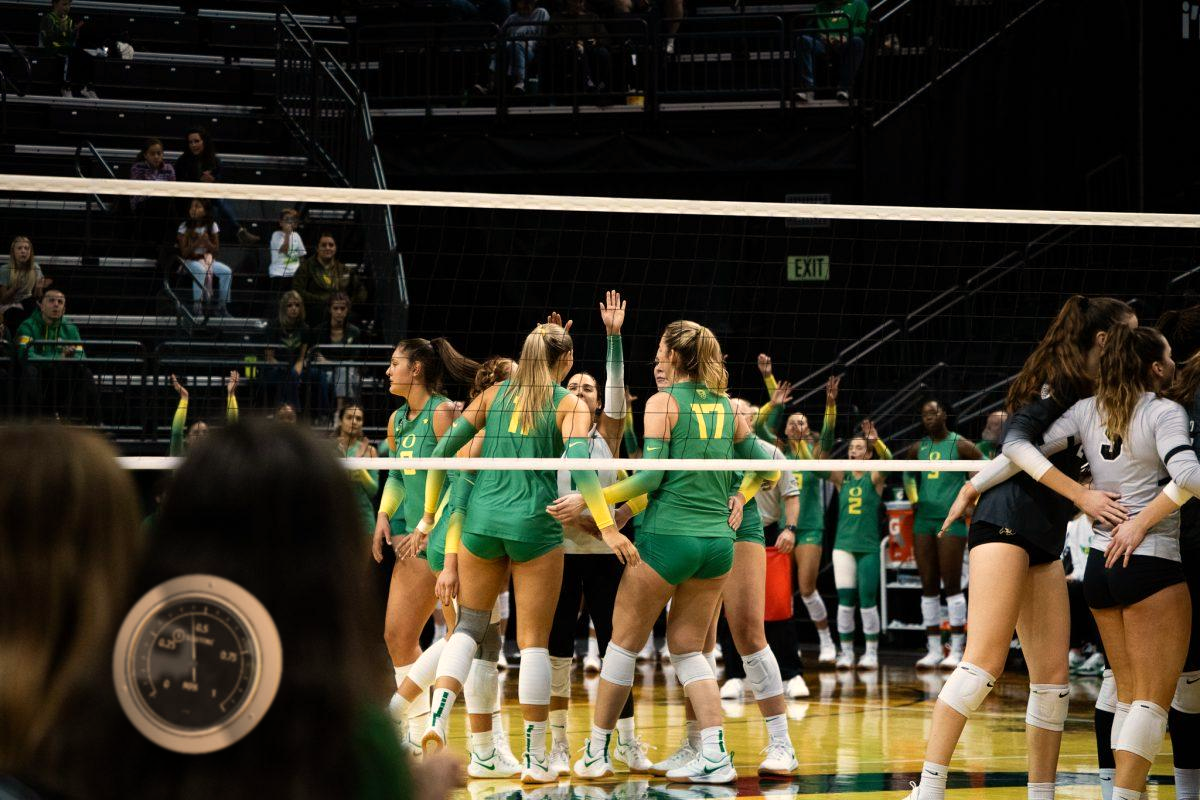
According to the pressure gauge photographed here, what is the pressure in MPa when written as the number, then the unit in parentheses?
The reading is 0.45 (MPa)
